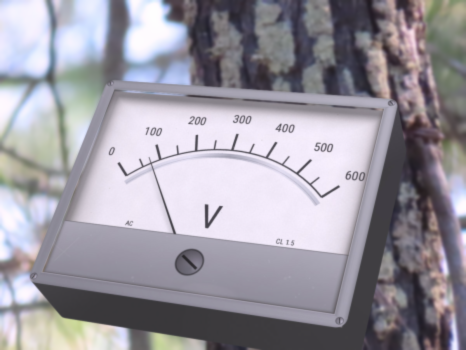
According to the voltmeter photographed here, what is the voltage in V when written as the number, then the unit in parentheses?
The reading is 75 (V)
